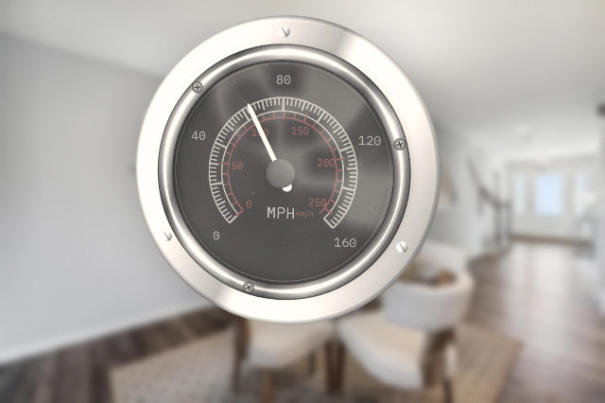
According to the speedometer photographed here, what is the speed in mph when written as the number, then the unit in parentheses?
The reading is 64 (mph)
